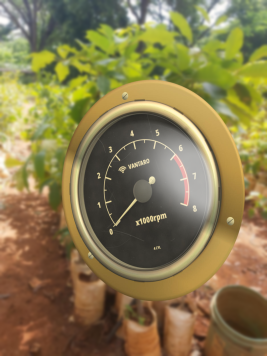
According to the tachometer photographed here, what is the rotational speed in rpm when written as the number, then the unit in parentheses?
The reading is 0 (rpm)
